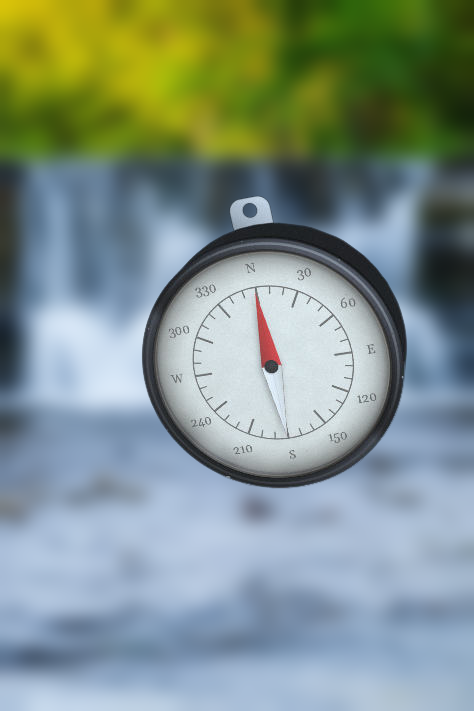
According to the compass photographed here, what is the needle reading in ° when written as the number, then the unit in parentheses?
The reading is 0 (°)
